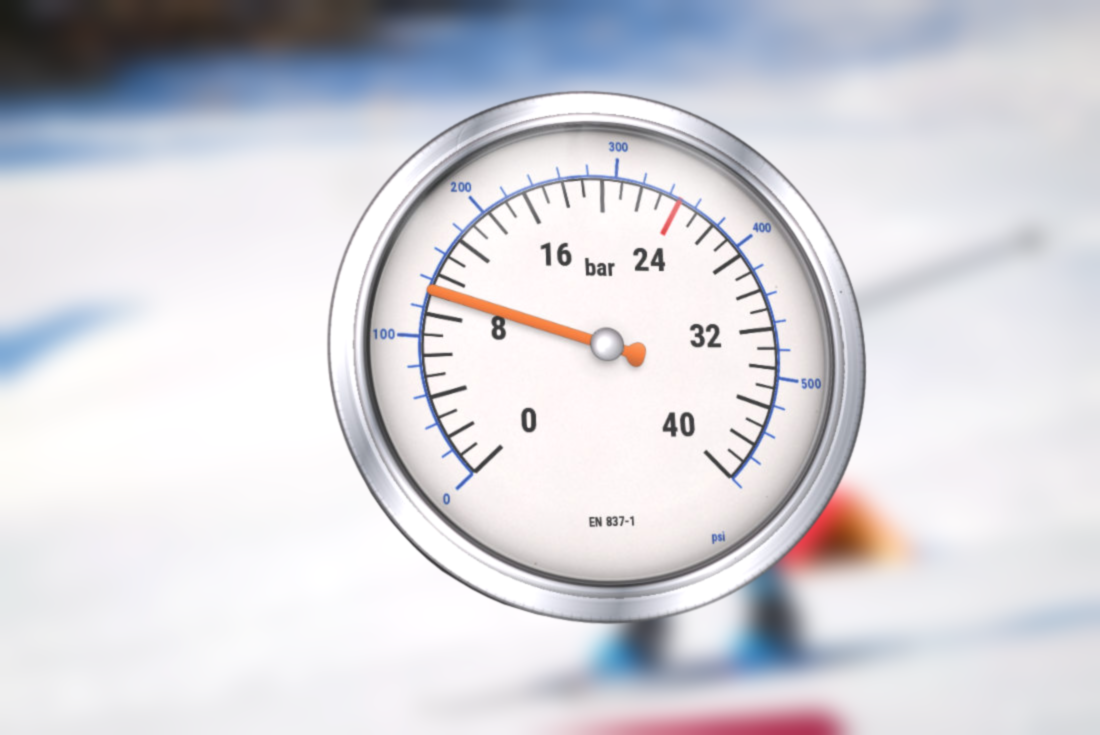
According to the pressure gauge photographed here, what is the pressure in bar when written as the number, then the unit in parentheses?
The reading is 9 (bar)
